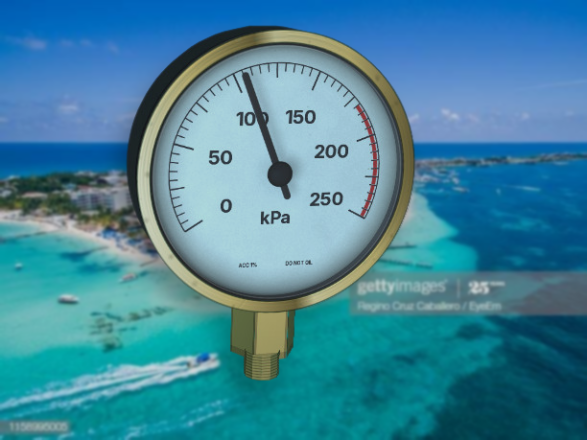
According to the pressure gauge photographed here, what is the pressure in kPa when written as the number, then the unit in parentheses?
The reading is 105 (kPa)
